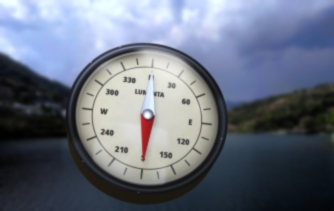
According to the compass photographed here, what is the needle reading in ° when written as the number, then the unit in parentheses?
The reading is 180 (°)
